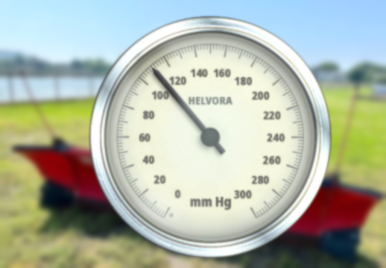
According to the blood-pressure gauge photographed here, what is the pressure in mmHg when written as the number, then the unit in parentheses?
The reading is 110 (mmHg)
